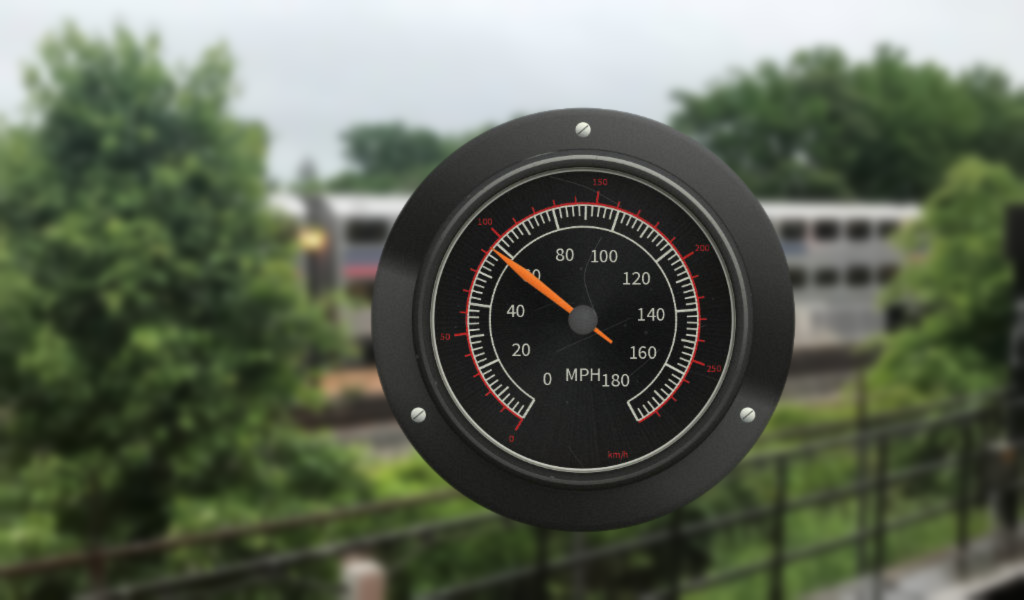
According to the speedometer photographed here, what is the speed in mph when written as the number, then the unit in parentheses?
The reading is 58 (mph)
